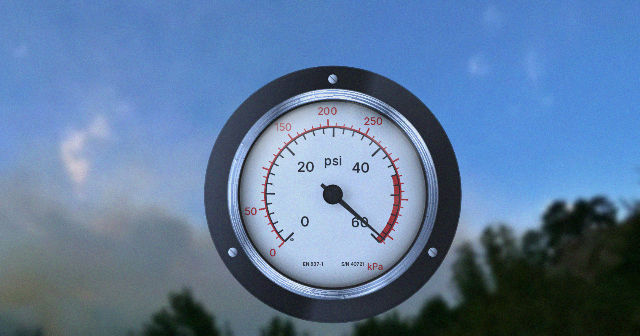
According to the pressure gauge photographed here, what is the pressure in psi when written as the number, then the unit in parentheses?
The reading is 59 (psi)
